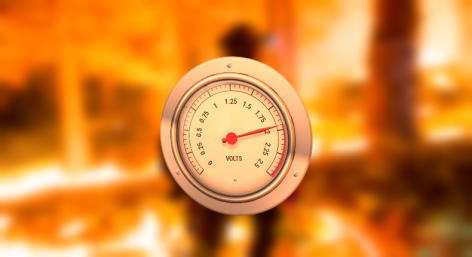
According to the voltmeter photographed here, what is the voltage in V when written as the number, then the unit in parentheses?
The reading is 1.95 (V)
